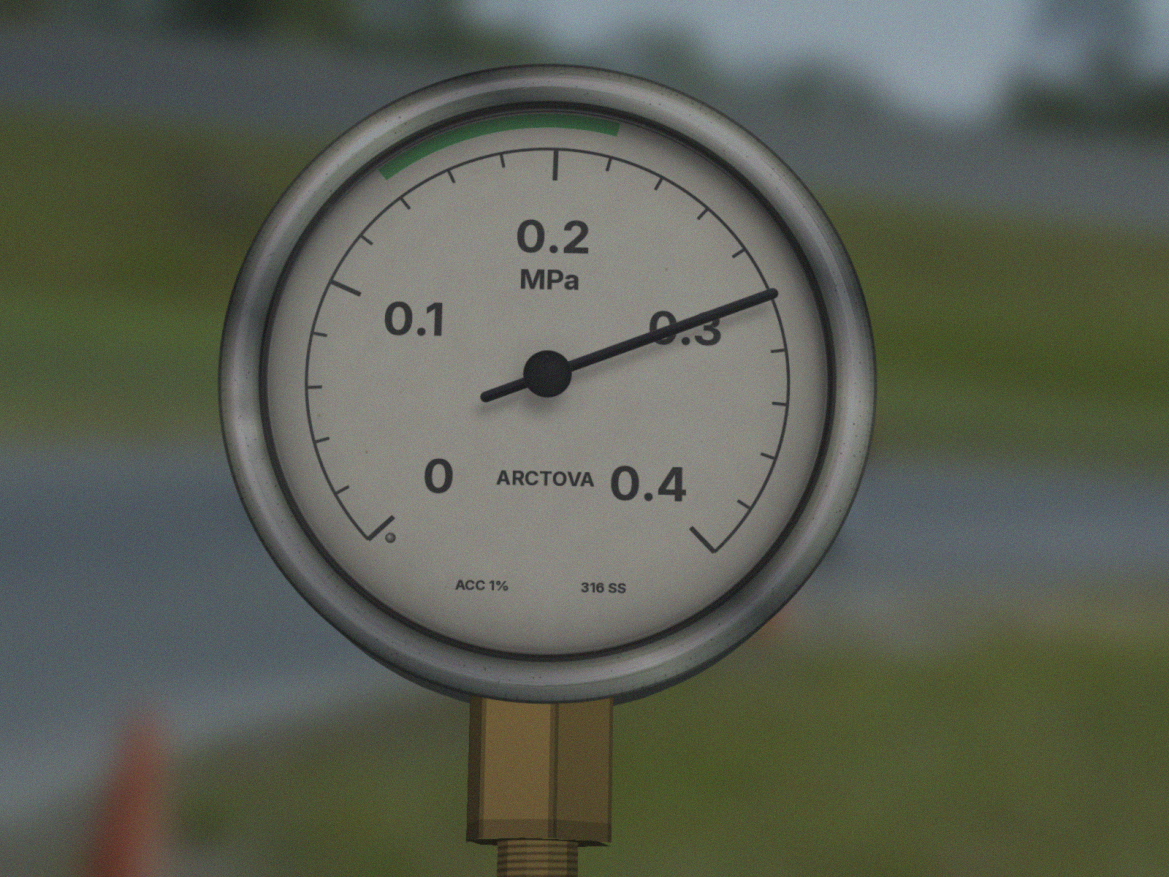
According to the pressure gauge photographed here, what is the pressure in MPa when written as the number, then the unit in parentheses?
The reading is 0.3 (MPa)
